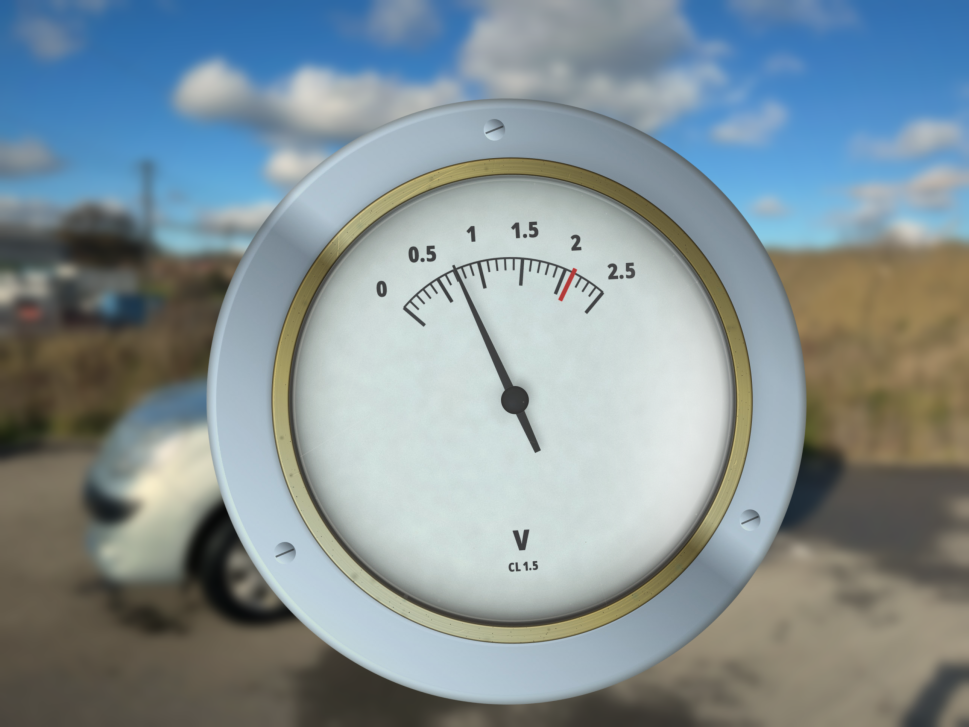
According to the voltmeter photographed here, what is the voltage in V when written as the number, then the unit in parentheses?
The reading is 0.7 (V)
